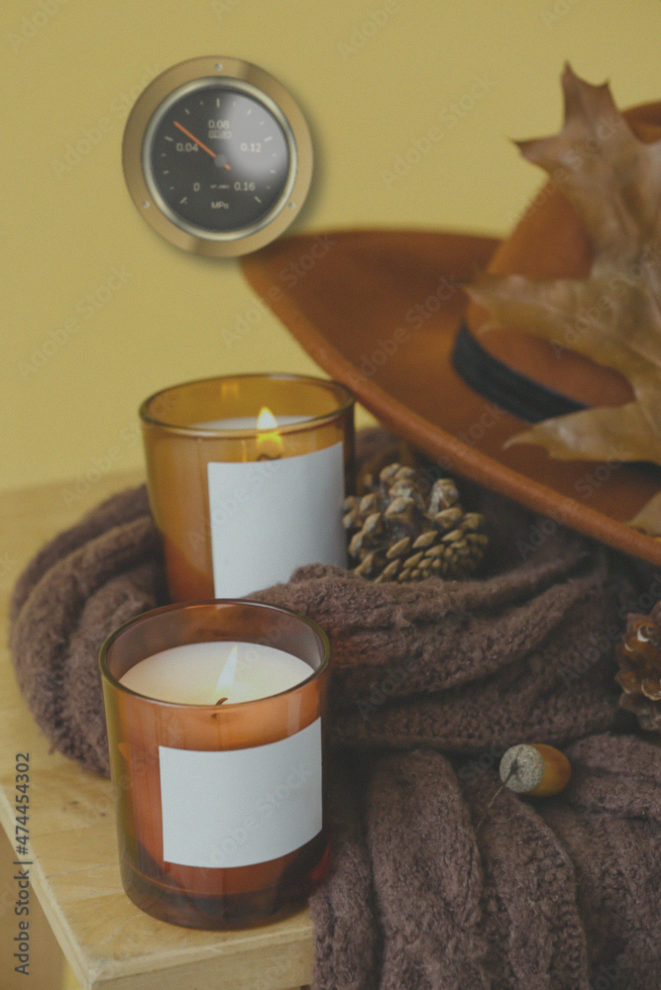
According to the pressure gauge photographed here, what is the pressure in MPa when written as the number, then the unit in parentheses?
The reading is 0.05 (MPa)
